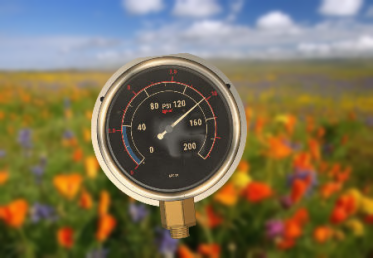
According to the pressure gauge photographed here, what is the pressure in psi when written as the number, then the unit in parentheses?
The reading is 140 (psi)
